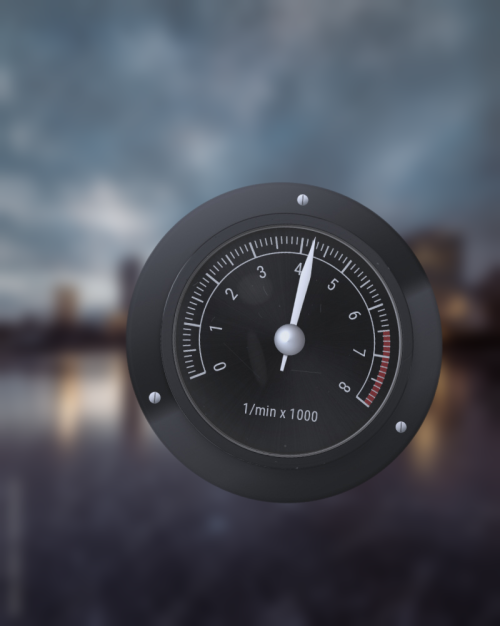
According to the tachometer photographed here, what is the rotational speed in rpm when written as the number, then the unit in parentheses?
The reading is 4200 (rpm)
